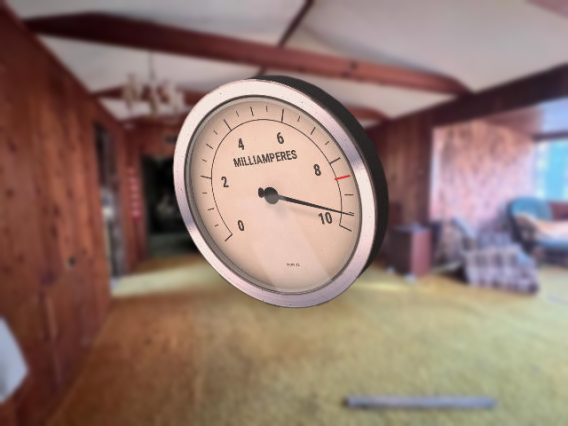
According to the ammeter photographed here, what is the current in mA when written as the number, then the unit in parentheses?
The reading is 9.5 (mA)
